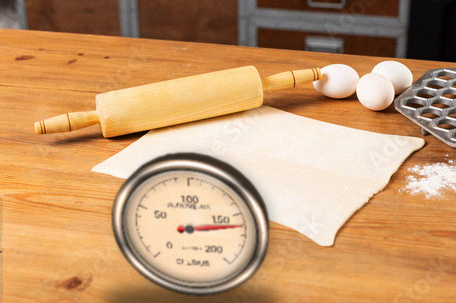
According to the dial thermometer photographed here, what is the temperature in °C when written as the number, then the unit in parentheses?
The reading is 160 (°C)
